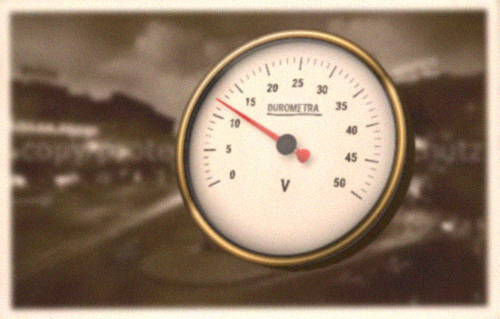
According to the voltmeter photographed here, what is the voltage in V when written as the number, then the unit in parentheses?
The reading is 12 (V)
